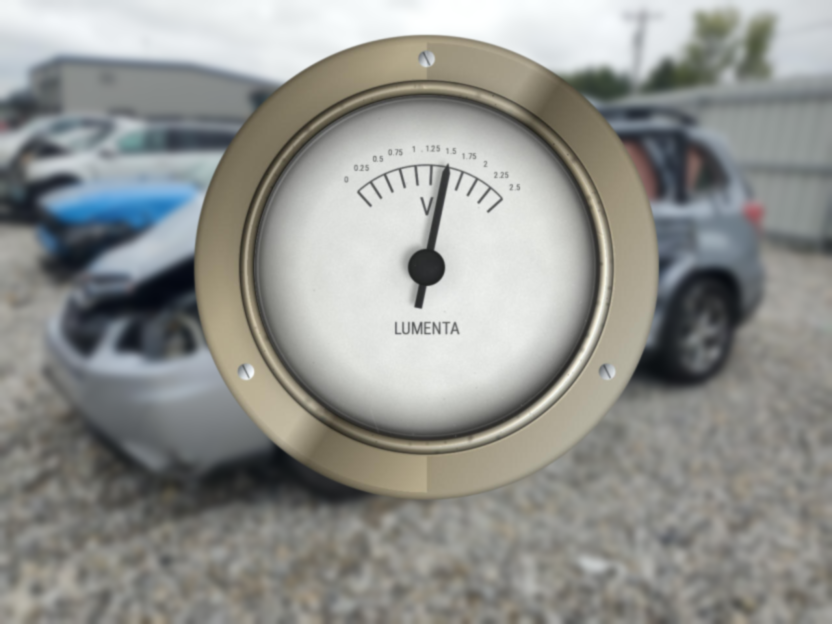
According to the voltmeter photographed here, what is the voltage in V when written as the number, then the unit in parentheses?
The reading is 1.5 (V)
